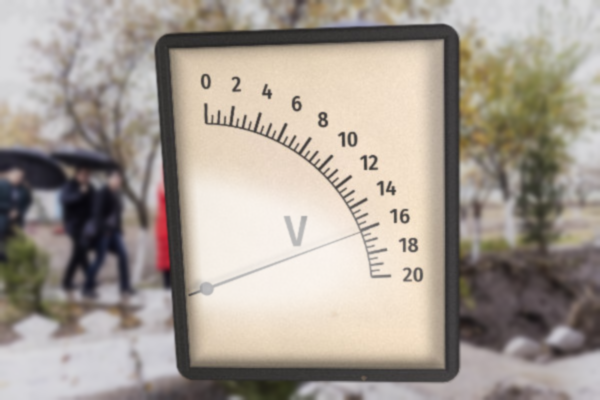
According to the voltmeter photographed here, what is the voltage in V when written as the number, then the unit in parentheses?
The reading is 16 (V)
